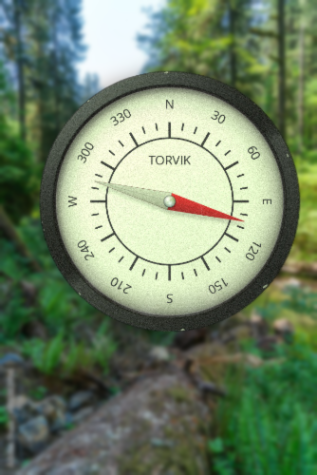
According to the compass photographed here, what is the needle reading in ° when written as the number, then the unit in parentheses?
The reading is 105 (°)
